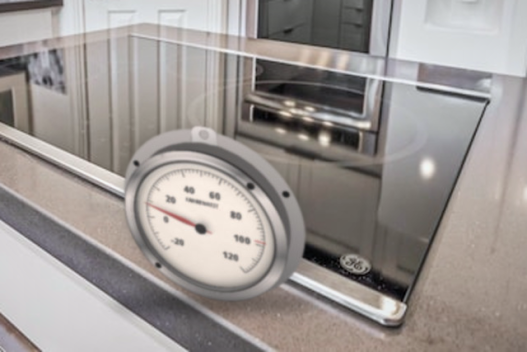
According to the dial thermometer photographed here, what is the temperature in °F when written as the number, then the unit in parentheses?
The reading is 10 (°F)
